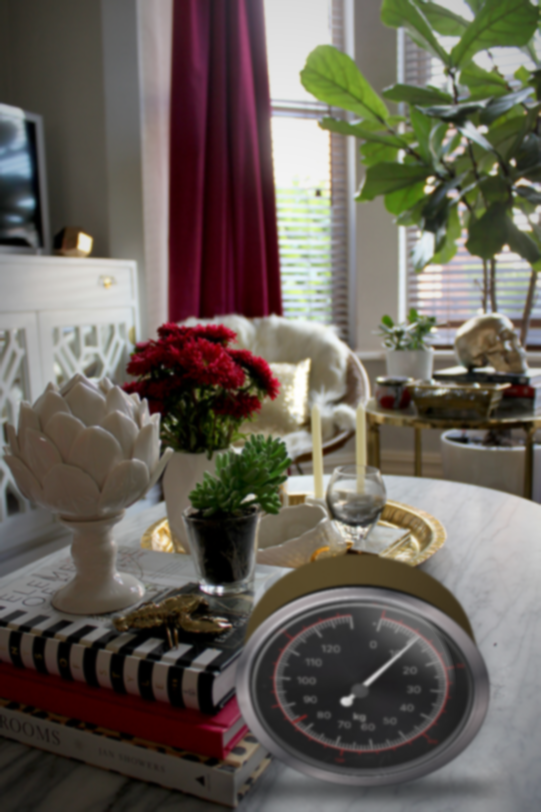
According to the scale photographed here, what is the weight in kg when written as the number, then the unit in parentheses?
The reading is 10 (kg)
